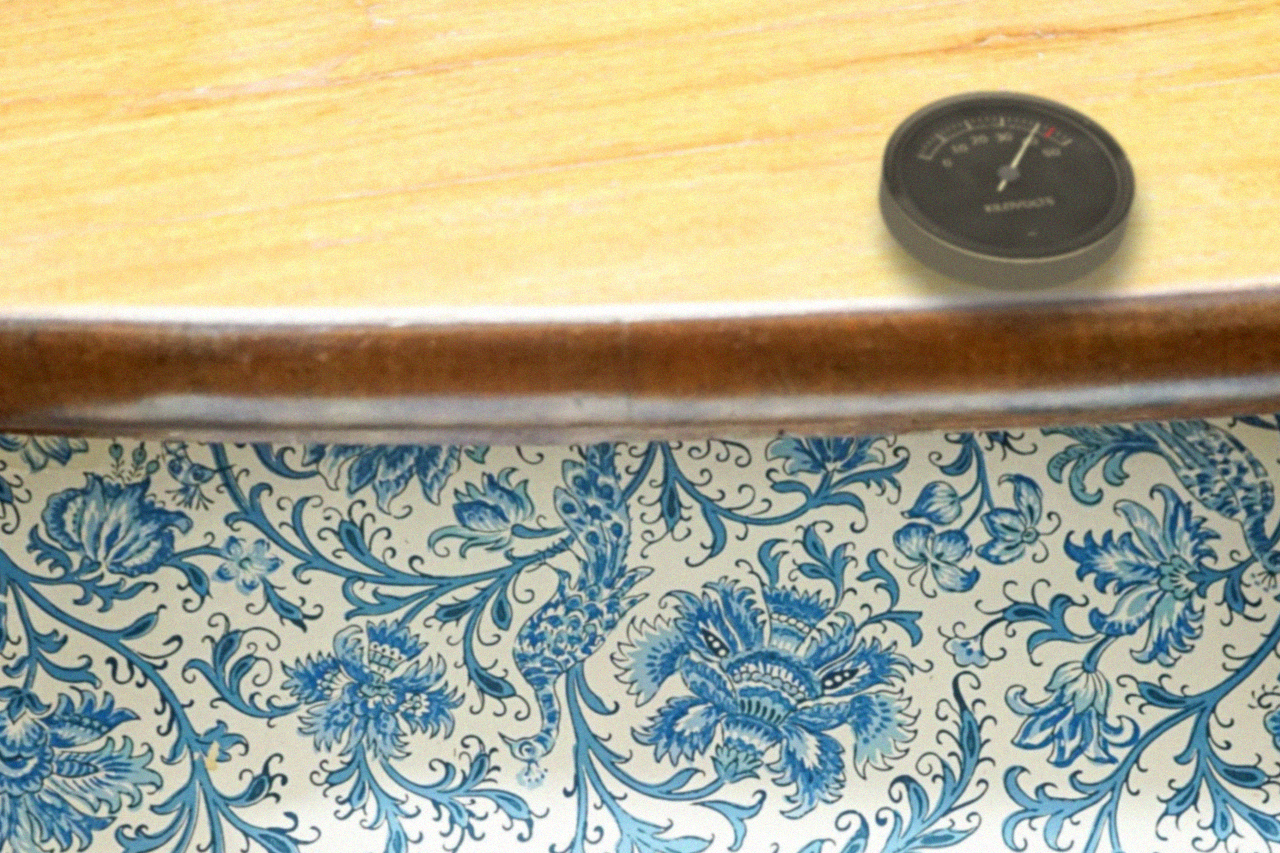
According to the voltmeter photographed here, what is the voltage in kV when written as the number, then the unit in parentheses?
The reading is 40 (kV)
